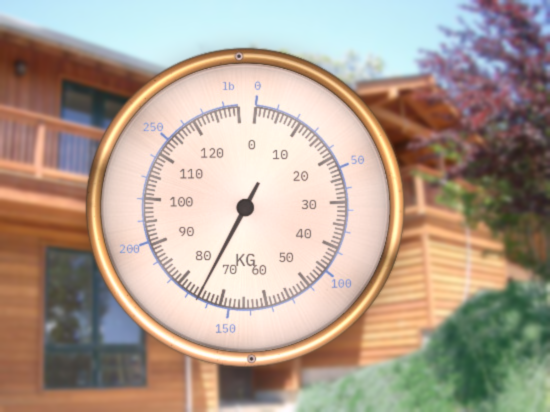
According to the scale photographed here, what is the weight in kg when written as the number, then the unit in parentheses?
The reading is 75 (kg)
